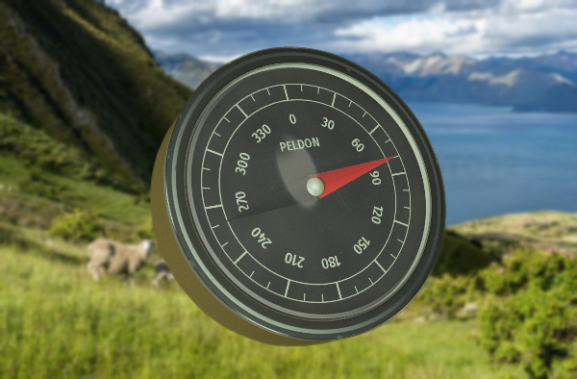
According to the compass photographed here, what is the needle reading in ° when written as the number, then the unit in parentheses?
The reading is 80 (°)
